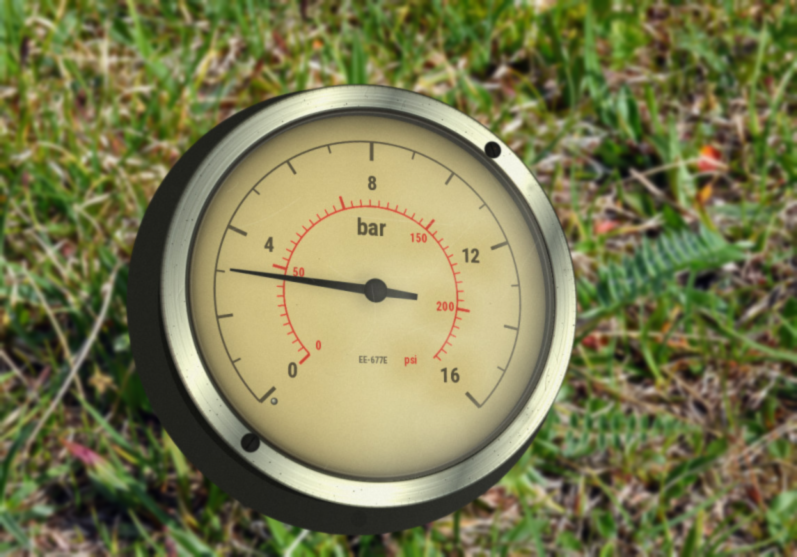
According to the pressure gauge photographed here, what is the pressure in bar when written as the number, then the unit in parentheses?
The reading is 3 (bar)
